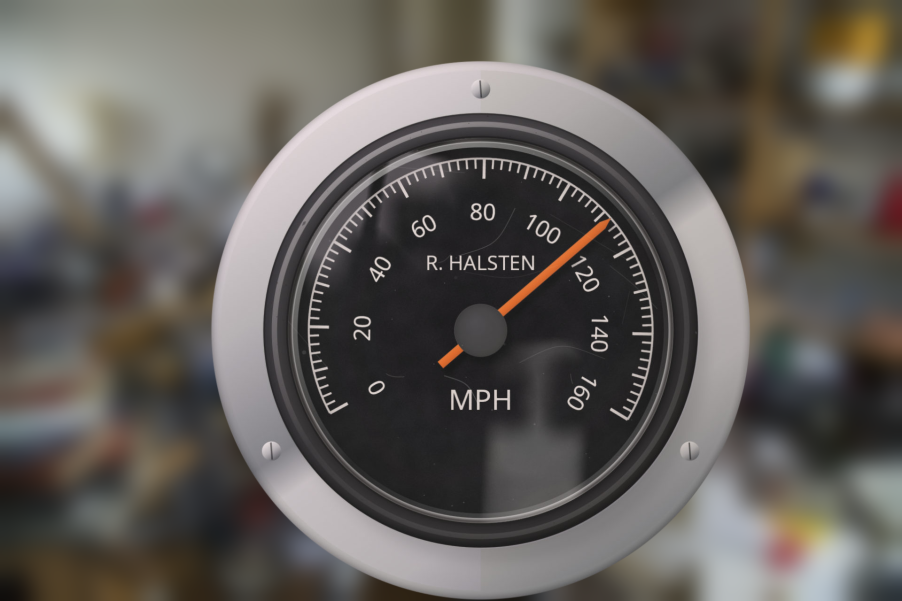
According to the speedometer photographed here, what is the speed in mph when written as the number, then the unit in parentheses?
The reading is 112 (mph)
